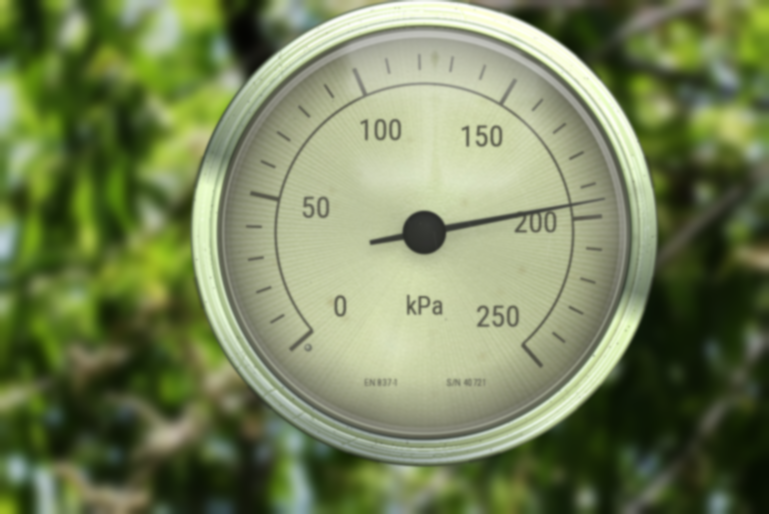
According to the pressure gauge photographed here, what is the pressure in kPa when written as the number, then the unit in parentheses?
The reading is 195 (kPa)
